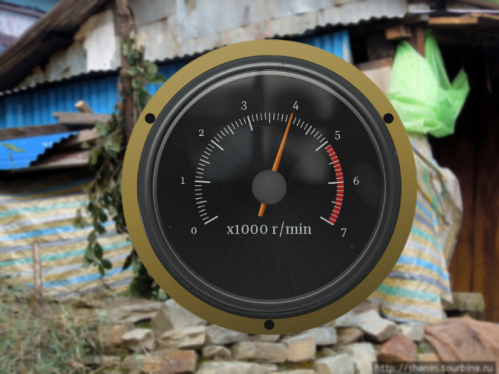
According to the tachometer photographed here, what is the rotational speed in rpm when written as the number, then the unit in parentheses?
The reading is 4000 (rpm)
